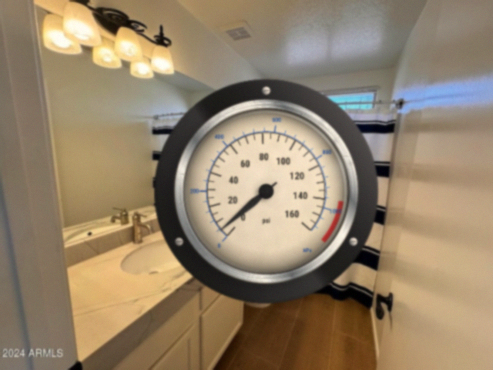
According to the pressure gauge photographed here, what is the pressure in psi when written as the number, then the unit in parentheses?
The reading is 5 (psi)
